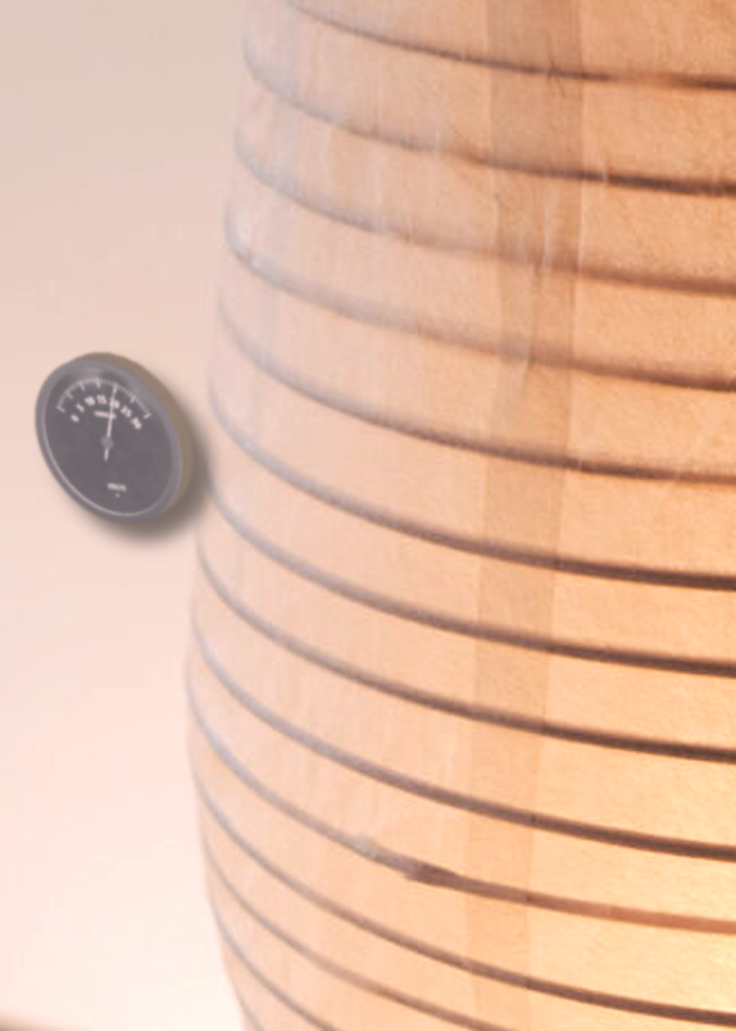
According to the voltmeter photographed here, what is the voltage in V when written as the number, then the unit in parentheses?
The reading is 20 (V)
